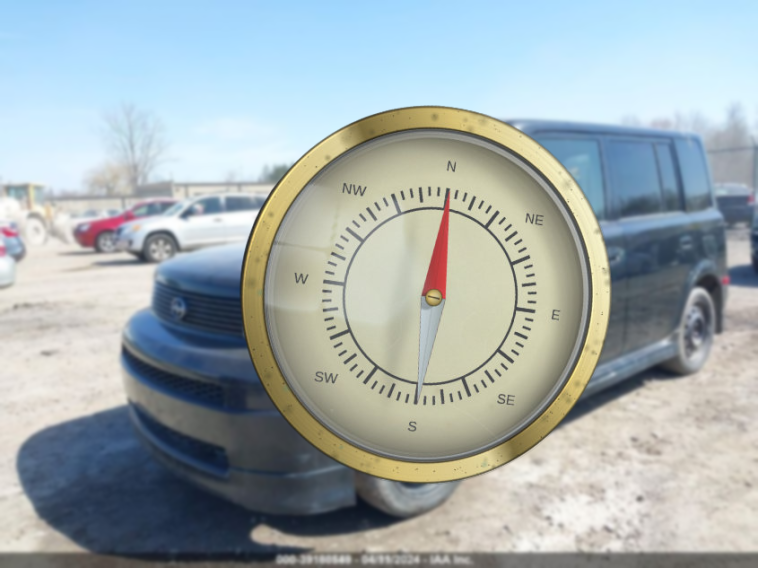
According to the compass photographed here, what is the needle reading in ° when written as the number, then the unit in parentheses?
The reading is 0 (°)
